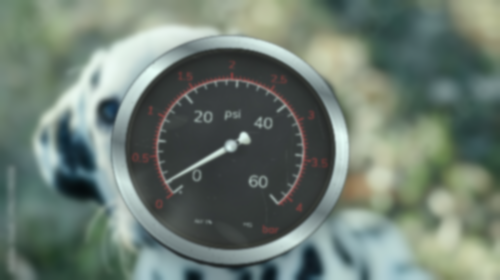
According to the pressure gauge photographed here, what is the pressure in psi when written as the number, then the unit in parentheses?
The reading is 2 (psi)
